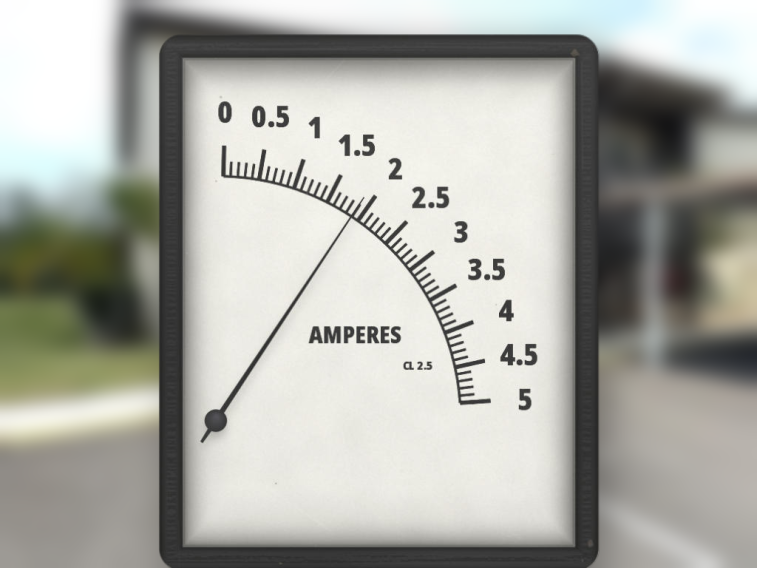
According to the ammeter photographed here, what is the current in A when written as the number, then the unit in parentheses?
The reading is 1.9 (A)
